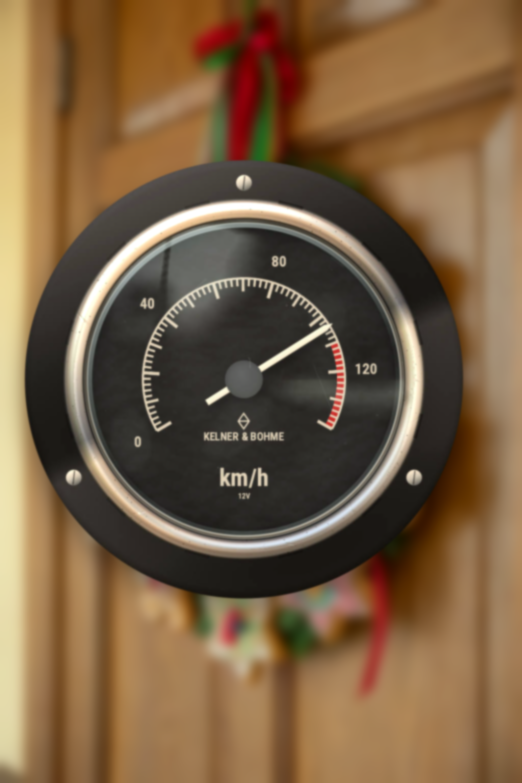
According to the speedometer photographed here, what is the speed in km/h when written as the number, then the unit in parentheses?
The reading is 104 (km/h)
